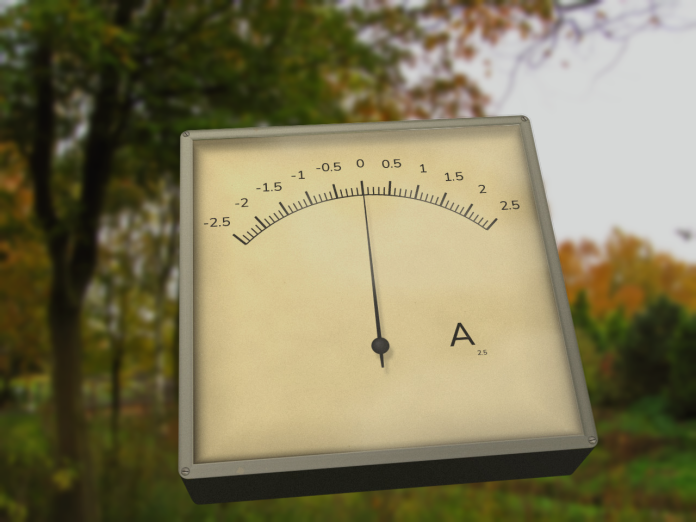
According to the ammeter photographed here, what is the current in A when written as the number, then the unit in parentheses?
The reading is 0 (A)
